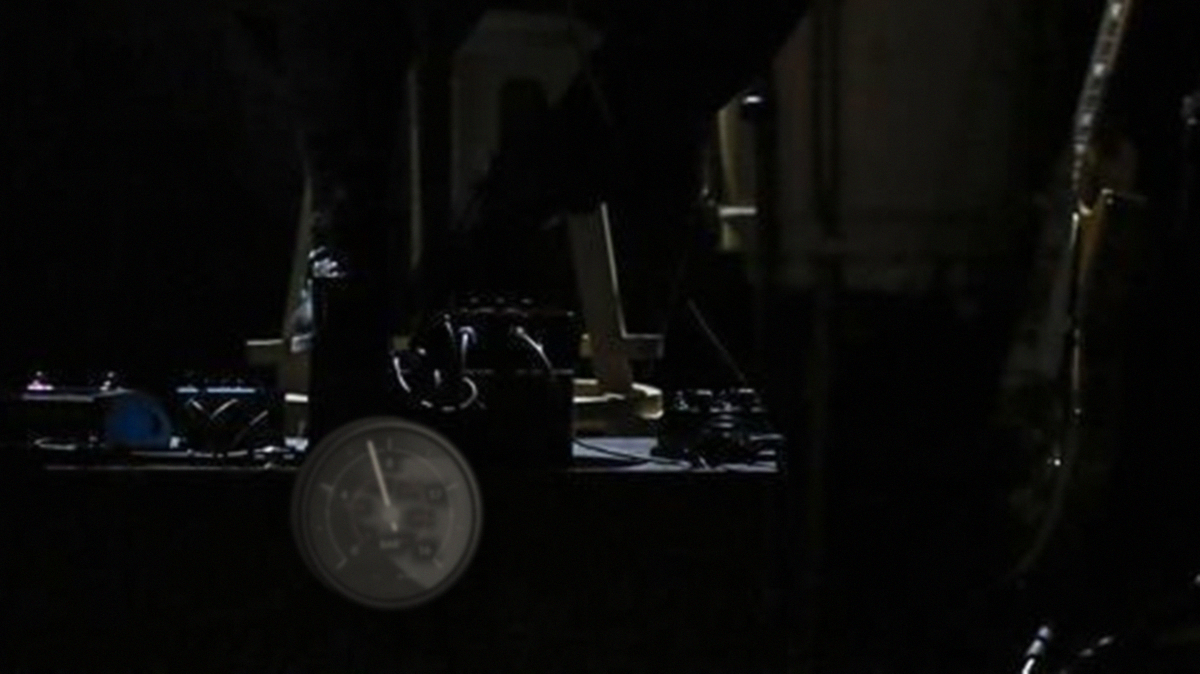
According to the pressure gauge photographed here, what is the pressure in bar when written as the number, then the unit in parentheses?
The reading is 7 (bar)
